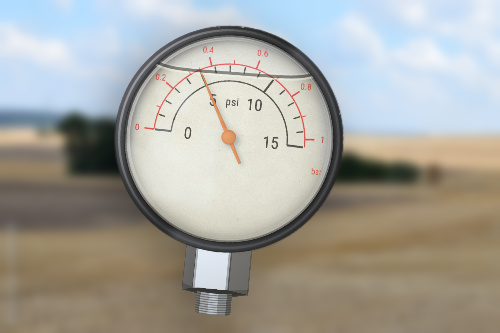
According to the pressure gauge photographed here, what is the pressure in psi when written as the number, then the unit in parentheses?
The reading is 5 (psi)
